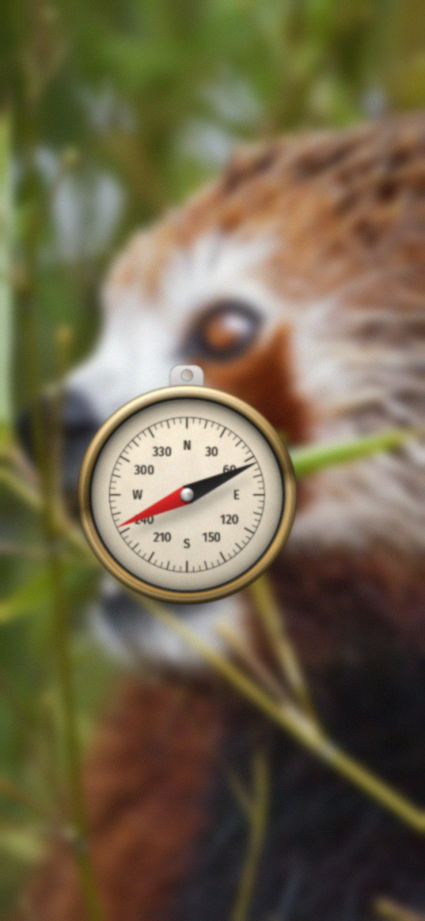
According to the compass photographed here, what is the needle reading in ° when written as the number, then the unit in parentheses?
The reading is 245 (°)
